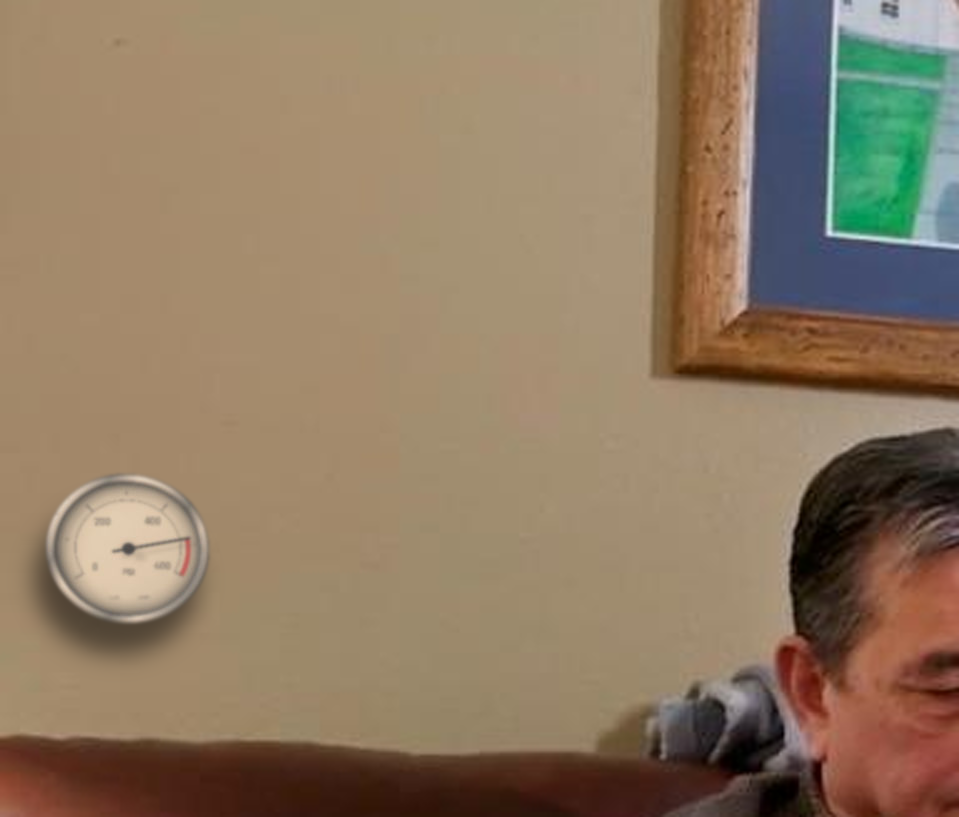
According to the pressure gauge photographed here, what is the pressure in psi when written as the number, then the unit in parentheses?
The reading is 500 (psi)
